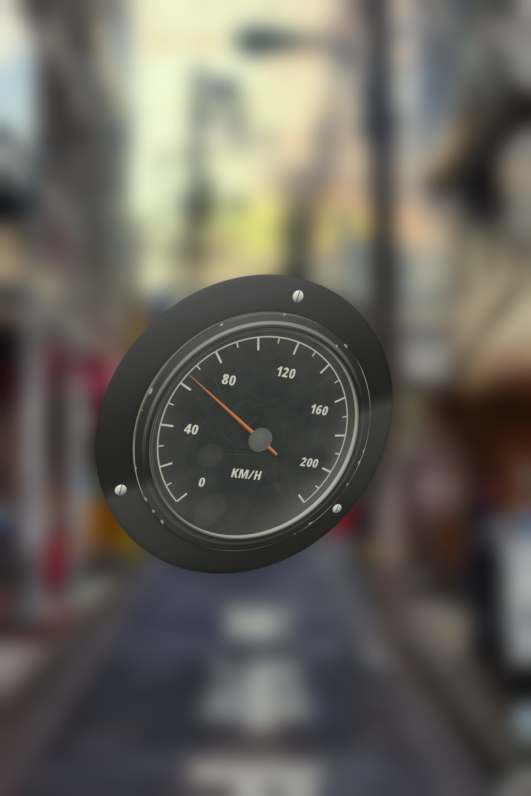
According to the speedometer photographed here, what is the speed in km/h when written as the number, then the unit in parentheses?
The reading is 65 (km/h)
